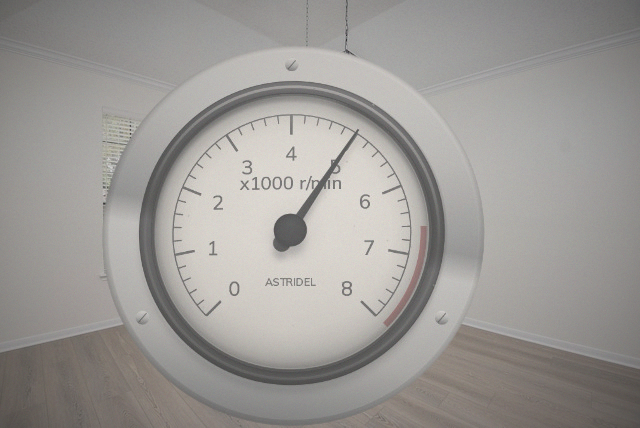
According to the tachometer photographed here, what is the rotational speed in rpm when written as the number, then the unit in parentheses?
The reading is 5000 (rpm)
